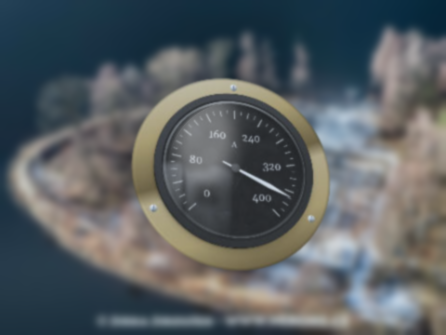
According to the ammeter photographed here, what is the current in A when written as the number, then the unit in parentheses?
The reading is 370 (A)
